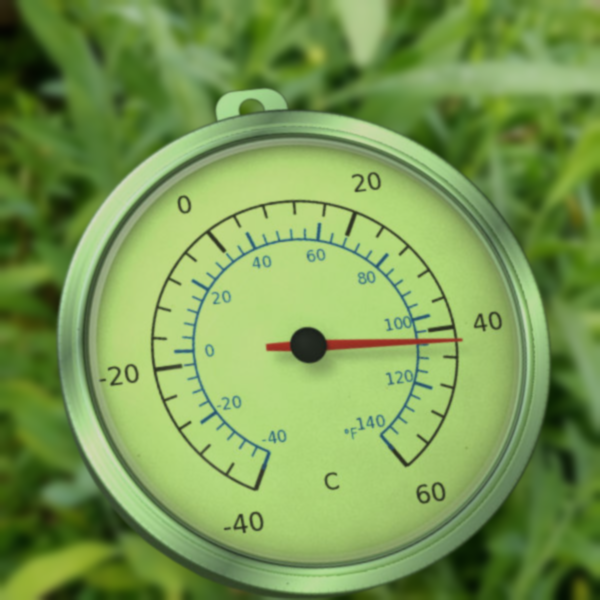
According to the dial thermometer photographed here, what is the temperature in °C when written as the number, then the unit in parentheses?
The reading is 42 (°C)
